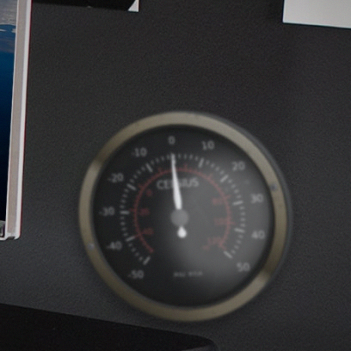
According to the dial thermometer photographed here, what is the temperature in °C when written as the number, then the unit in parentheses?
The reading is 0 (°C)
